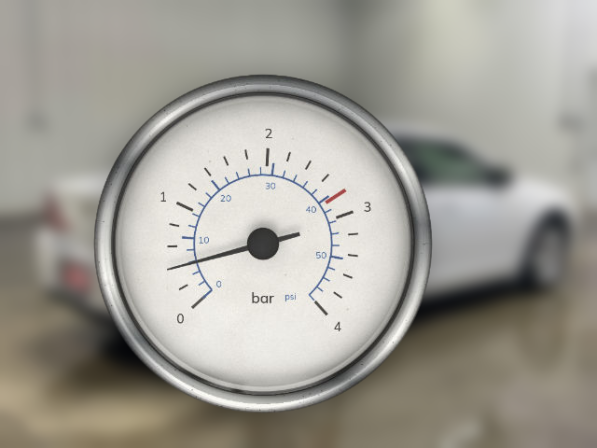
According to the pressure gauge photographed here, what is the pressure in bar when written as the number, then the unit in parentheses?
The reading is 0.4 (bar)
